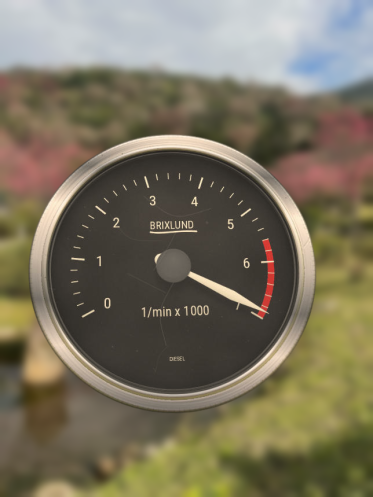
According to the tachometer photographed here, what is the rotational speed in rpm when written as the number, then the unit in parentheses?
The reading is 6900 (rpm)
